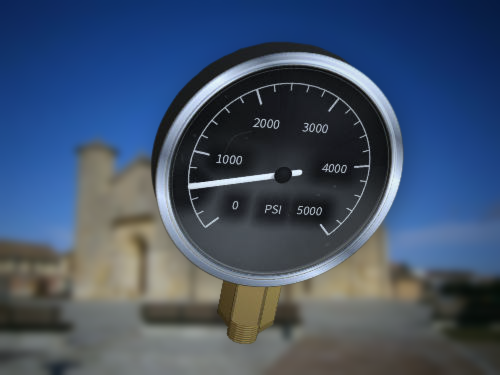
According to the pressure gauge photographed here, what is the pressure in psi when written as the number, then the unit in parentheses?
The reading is 600 (psi)
